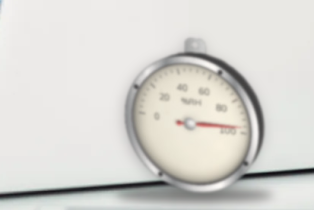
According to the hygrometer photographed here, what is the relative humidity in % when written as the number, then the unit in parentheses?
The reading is 96 (%)
